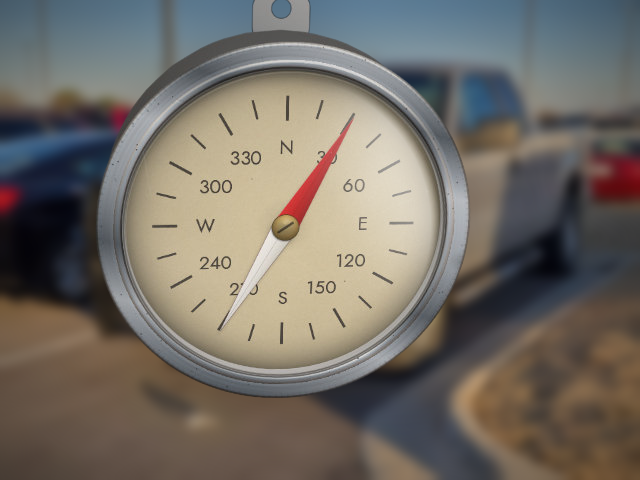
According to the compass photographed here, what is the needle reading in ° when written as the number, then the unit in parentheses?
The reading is 30 (°)
